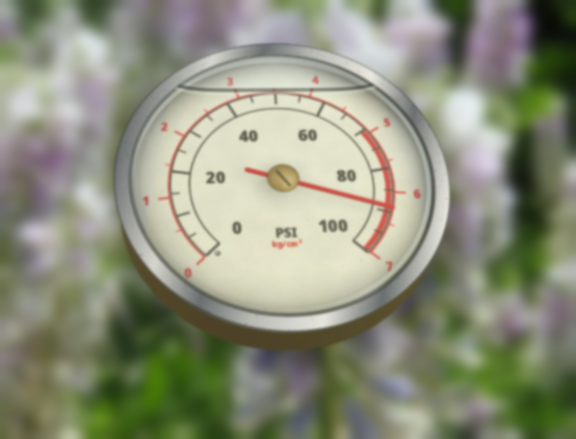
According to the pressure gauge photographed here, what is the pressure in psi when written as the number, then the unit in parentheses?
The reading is 90 (psi)
